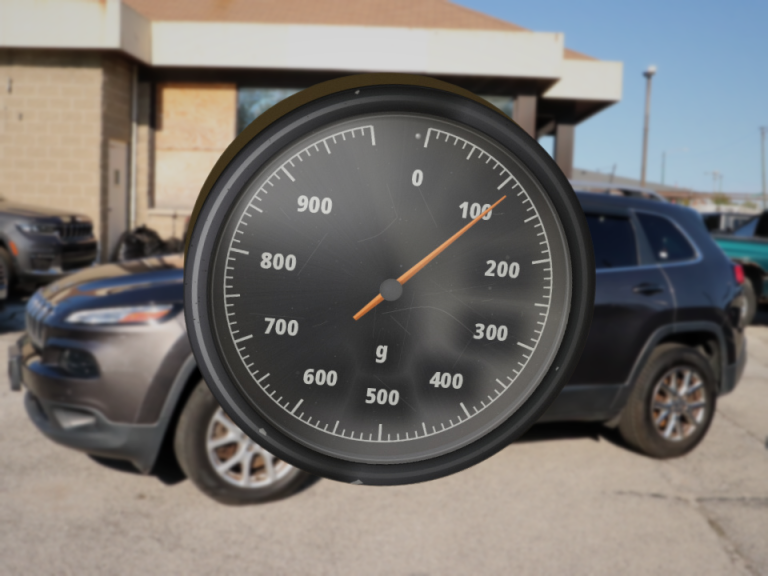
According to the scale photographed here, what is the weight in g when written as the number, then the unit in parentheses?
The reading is 110 (g)
